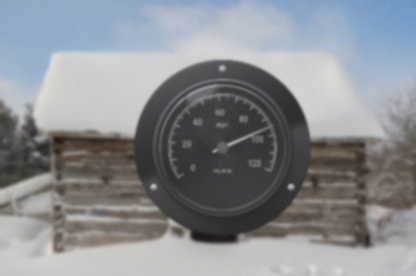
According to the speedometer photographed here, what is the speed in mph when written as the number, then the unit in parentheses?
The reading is 95 (mph)
